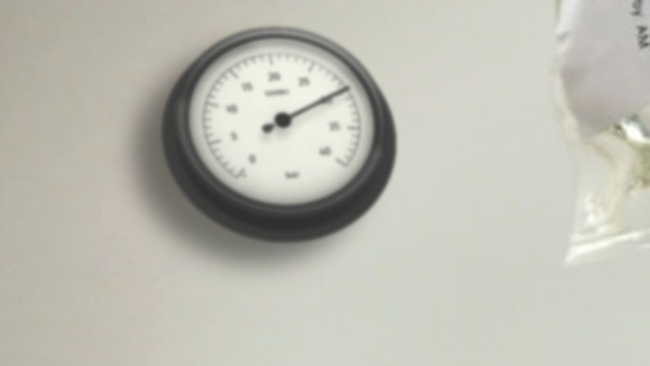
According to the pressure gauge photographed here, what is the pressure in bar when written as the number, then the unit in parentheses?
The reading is 30 (bar)
